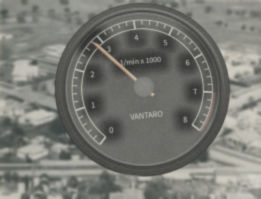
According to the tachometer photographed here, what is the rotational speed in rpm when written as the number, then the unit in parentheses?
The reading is 2800 (rpm)
